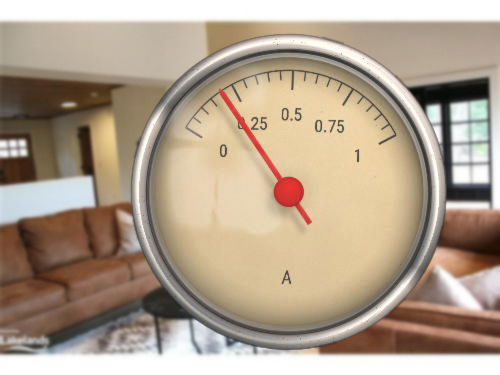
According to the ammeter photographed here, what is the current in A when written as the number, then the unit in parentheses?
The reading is 0.2 (A)
